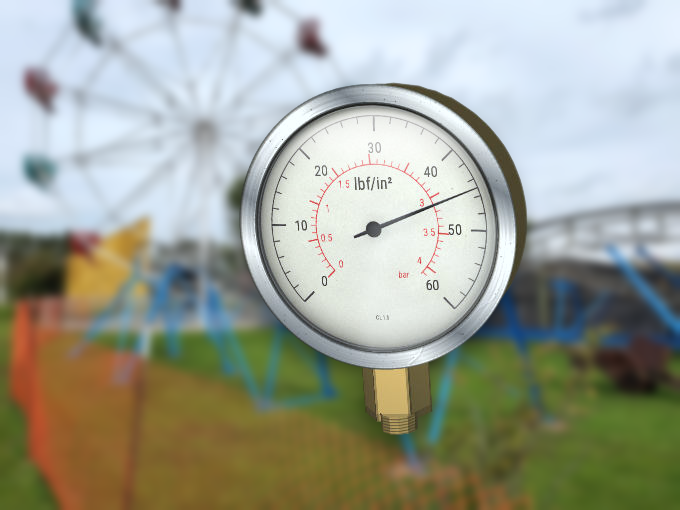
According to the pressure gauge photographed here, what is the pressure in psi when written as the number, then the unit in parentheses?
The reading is 45 (psi)
